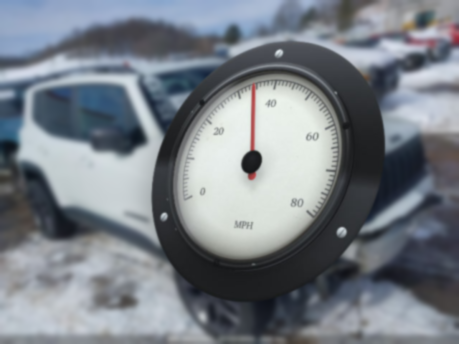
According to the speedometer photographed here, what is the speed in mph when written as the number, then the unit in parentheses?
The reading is 35 (mph)
